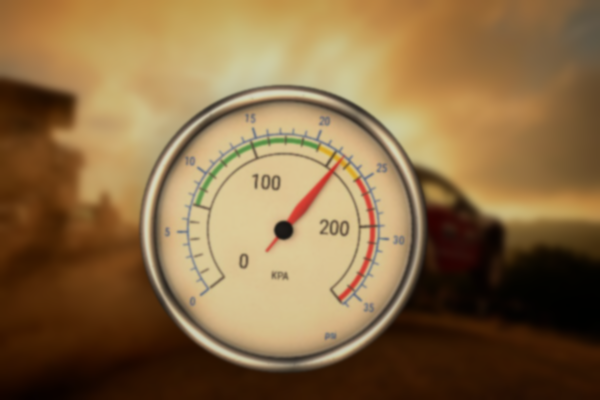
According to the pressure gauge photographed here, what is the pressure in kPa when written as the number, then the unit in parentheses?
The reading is 155 (kPa)
